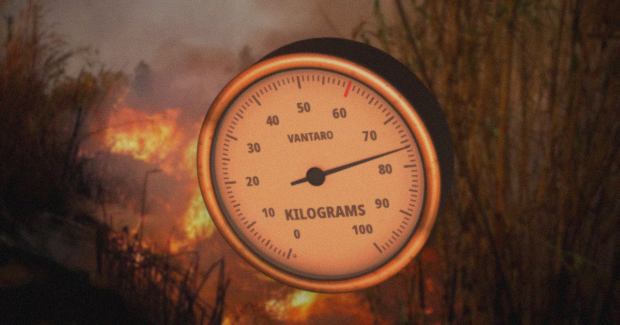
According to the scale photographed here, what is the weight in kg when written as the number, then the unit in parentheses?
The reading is 76 (kg)
